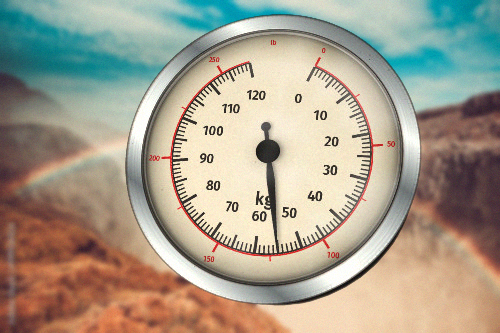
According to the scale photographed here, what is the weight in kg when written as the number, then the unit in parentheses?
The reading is 55 (kg)
